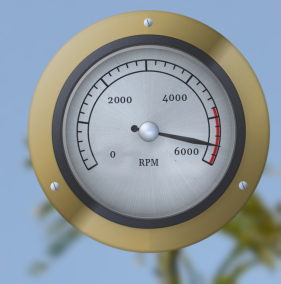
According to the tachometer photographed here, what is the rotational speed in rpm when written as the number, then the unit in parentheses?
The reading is 5600 (rpm)
